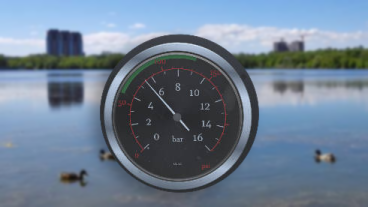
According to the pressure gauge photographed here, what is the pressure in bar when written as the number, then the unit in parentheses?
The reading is 5.5 (bar)
